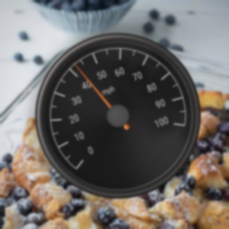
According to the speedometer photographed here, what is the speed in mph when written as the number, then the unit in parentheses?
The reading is 42.5 (mph)
